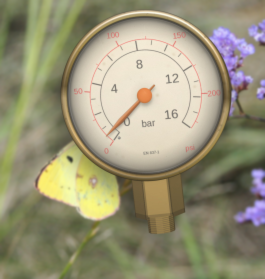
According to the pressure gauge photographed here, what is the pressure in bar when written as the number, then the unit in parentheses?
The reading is 0.5 (bar)
